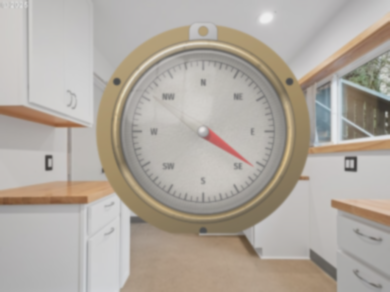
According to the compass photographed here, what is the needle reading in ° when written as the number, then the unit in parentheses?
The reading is 125 (°)
